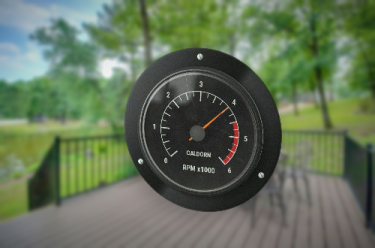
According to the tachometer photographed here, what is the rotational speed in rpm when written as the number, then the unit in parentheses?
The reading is 4000 (rpm)
